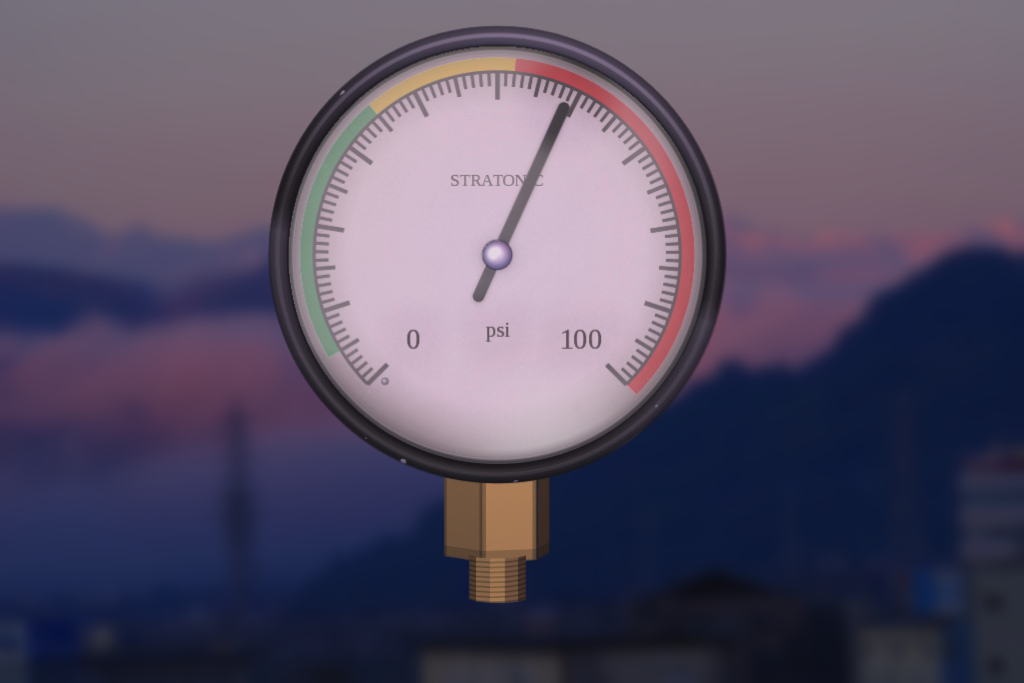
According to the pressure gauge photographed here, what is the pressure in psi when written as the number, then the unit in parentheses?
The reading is 59 (psi)
